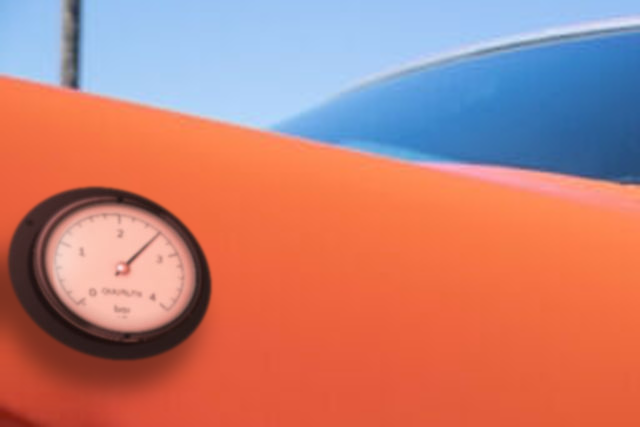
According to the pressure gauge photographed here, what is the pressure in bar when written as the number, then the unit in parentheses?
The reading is 2.6 (bar)
